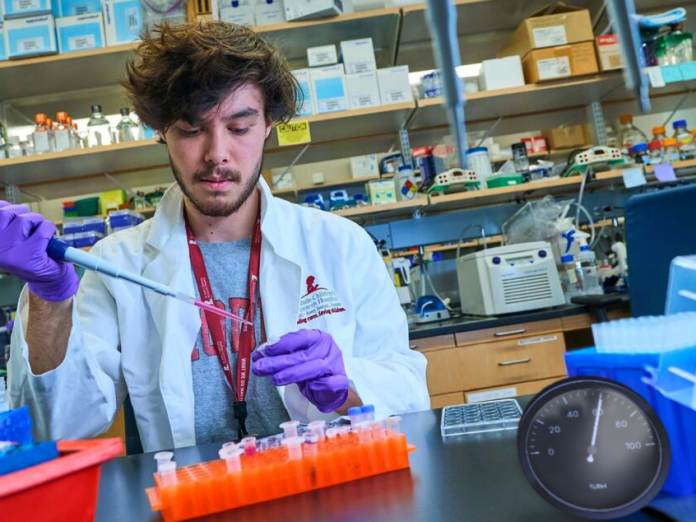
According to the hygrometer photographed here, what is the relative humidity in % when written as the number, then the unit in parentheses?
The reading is 60 (%)
